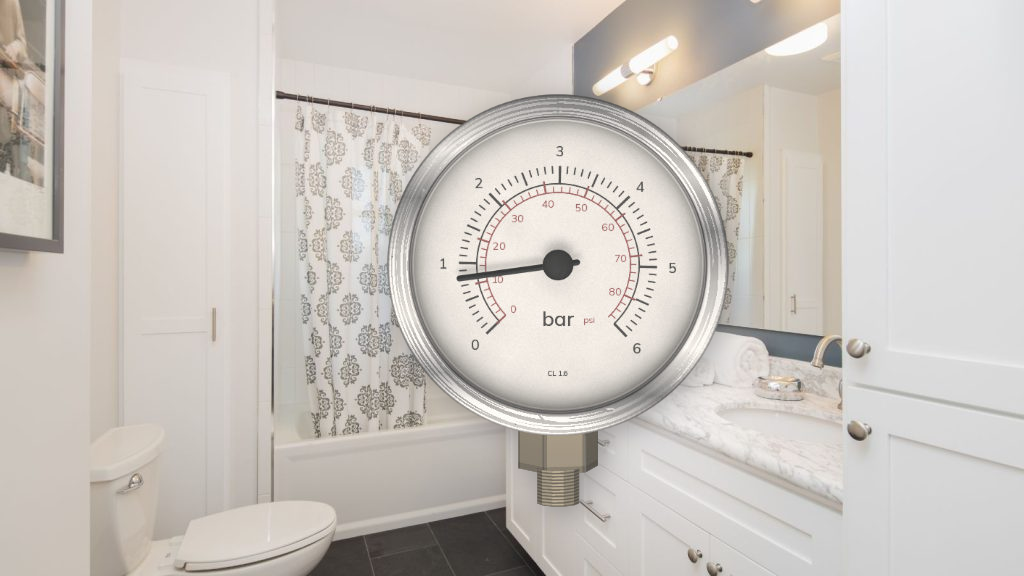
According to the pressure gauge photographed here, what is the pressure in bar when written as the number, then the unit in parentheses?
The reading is 0.8 (bar)
